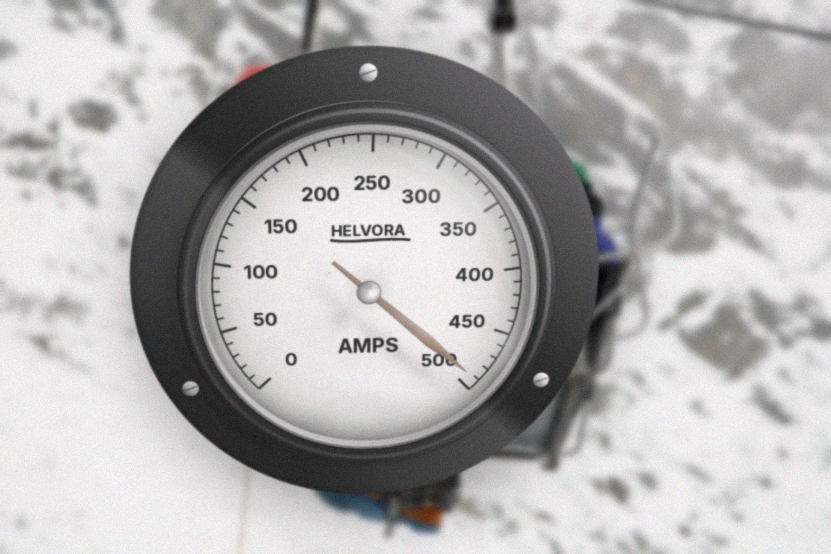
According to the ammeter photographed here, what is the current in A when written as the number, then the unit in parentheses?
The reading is 490 (A)
